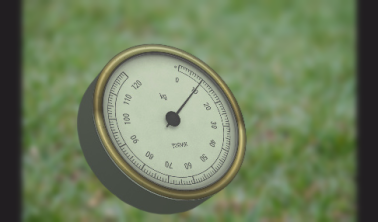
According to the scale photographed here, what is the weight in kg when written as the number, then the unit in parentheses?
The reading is 10 (kg)
